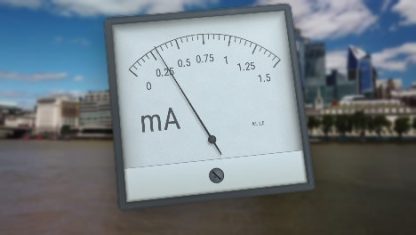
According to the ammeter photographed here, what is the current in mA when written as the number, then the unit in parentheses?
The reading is 0.3 (mA)
